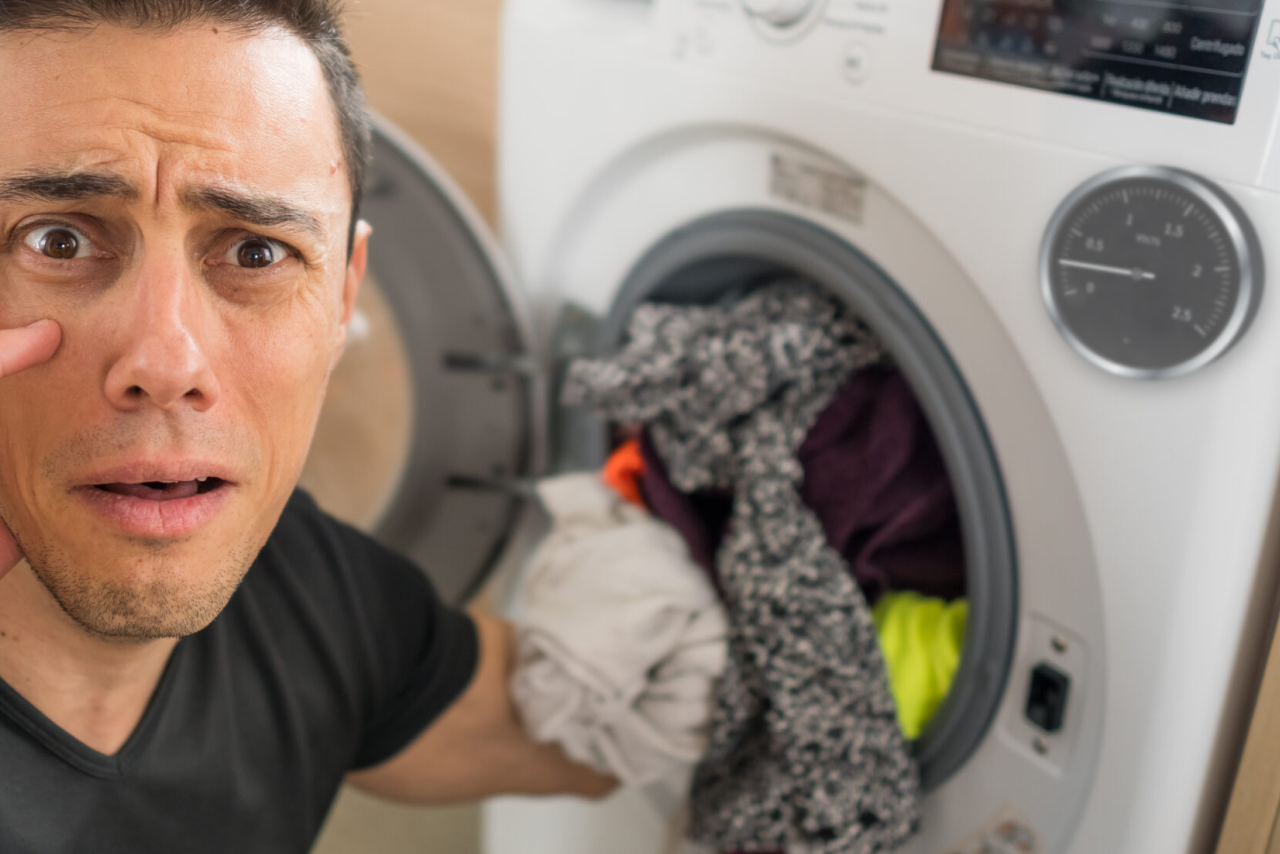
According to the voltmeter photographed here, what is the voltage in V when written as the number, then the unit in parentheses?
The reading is 0.25 (V)
